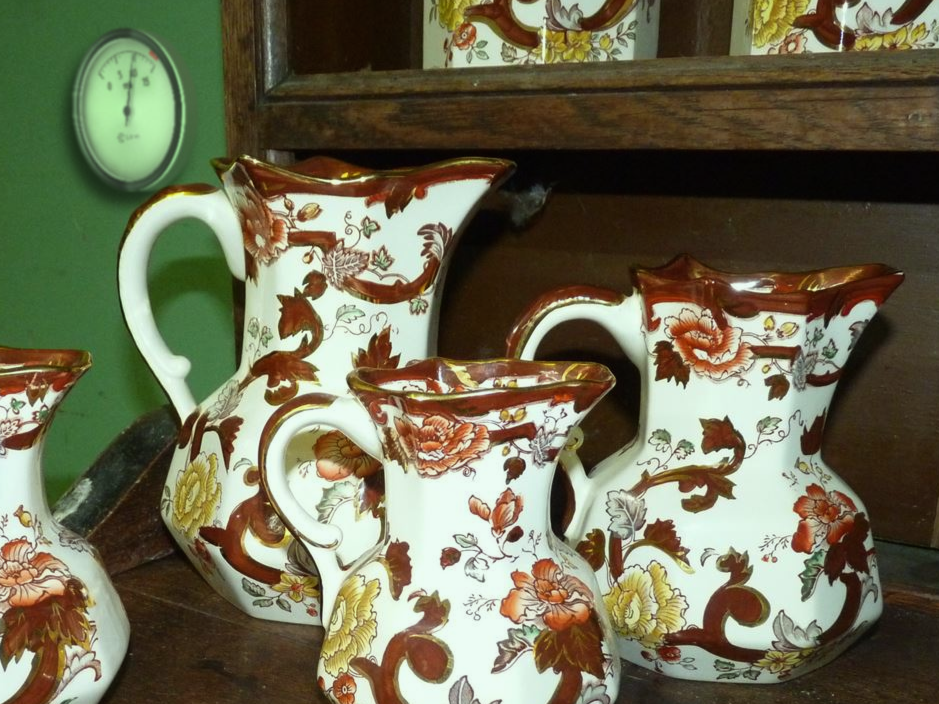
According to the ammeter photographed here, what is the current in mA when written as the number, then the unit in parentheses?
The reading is 10 (mA)
